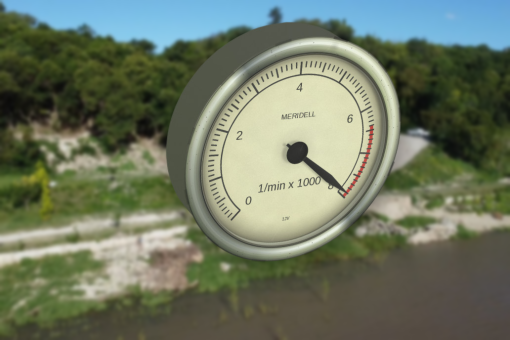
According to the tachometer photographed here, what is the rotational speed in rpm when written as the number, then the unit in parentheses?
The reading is 7900 (rpm)
